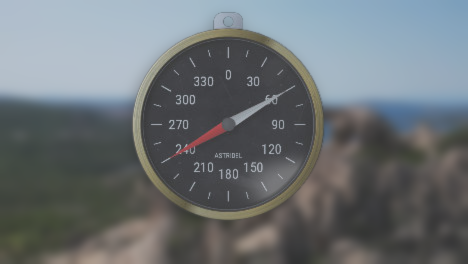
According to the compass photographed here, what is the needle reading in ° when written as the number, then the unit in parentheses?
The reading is 240 (°)
